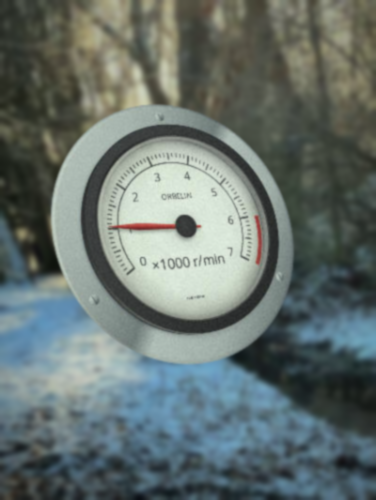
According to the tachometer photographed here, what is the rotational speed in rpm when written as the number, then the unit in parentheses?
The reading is 1000 (rpm)
